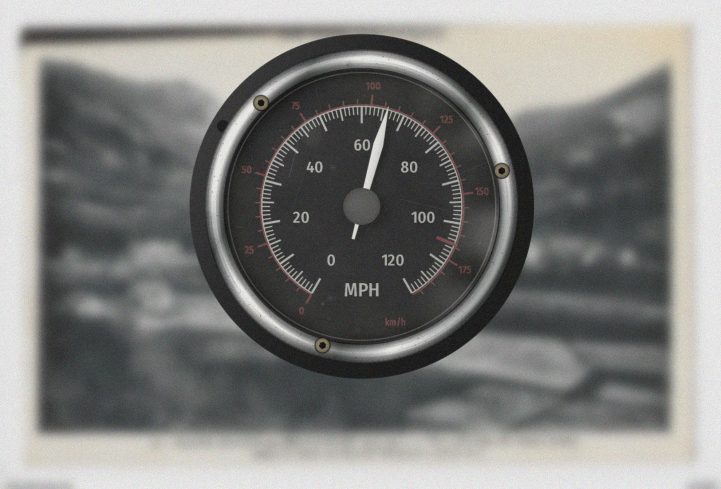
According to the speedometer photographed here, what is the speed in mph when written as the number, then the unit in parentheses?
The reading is 66 (mph)
